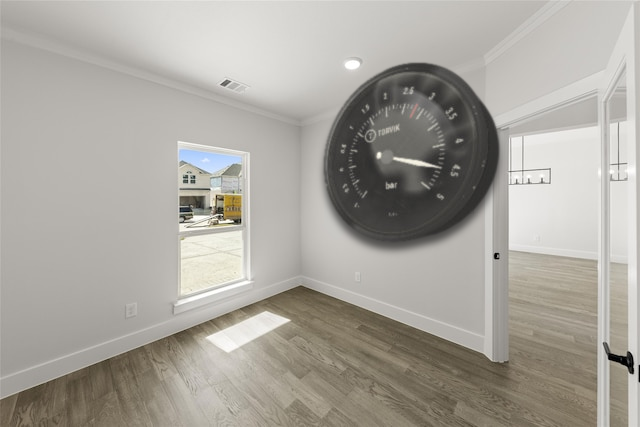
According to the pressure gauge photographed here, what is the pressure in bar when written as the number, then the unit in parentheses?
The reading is 4.5 (bar)
